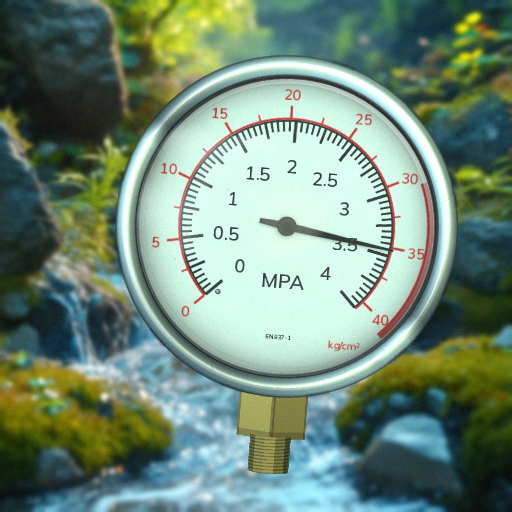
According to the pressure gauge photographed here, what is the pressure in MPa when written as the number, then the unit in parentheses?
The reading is 3.45 (MPa)
